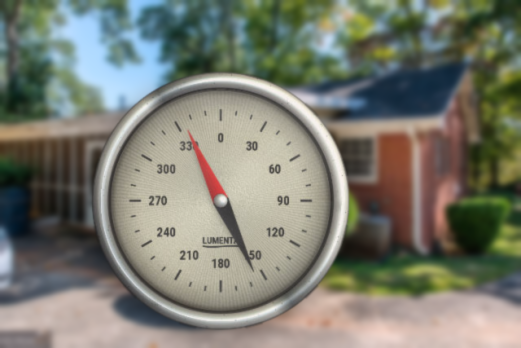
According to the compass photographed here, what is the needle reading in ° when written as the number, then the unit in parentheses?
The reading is 335 (°)
